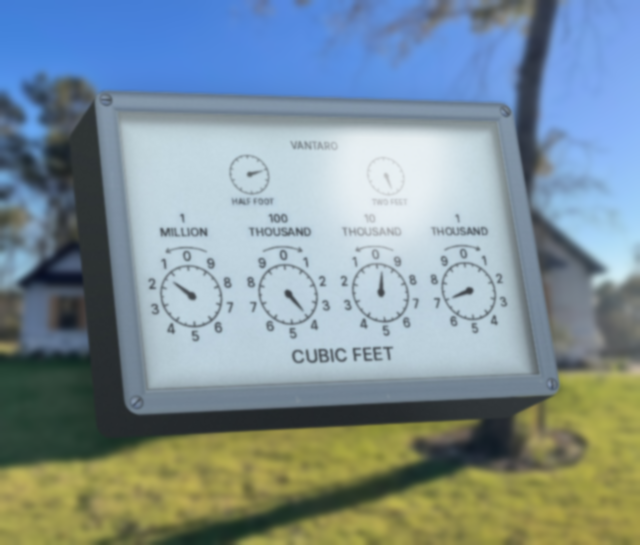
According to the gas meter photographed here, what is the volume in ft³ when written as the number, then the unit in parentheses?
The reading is 139700 (ft³)
